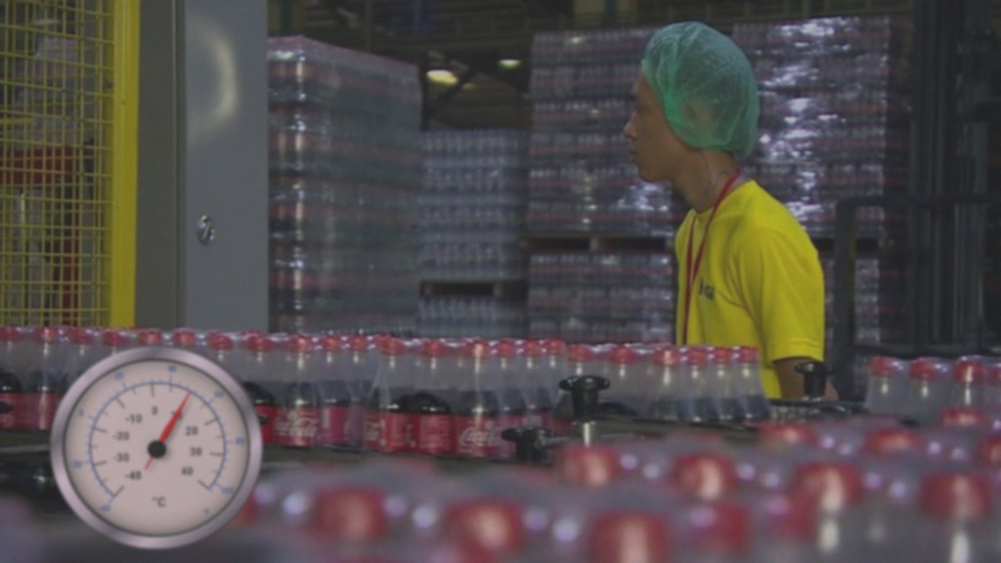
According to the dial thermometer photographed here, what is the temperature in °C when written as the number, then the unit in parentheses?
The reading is 10 (°C)
